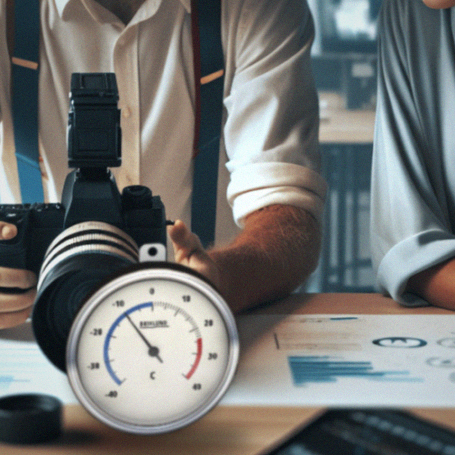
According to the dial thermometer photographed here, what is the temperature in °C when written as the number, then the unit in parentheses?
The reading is -10 (°C)
